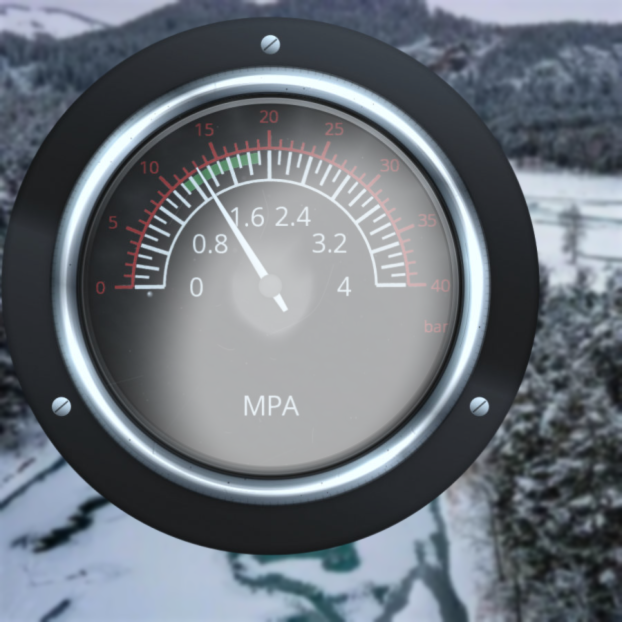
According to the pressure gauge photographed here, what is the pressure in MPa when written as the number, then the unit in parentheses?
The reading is 1.3 (MPa)
